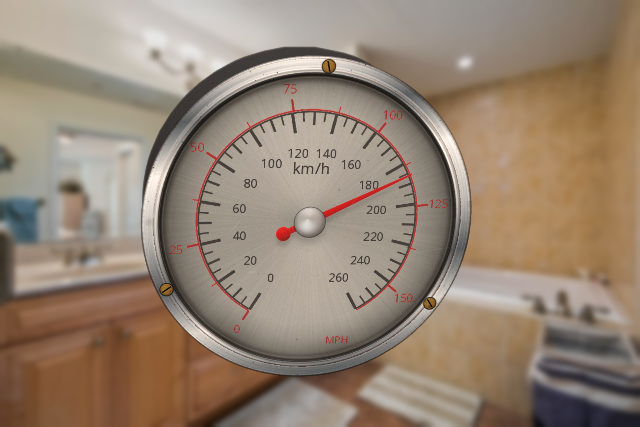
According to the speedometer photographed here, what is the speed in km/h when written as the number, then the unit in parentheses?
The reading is 185 (km/h)
